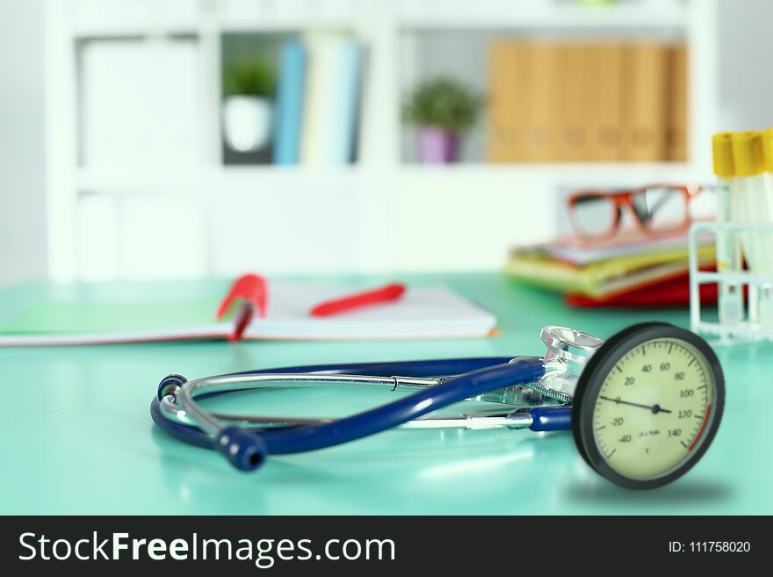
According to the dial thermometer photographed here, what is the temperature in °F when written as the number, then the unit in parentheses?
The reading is 0 (°F)
